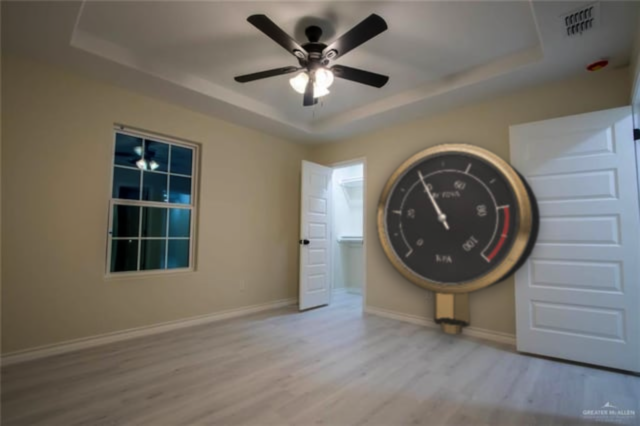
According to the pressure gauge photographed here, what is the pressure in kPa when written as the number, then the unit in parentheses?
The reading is 40 (kPa)
